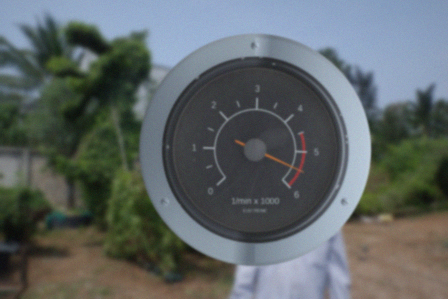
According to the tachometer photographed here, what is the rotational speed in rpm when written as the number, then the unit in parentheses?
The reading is 5500 (rpm)
